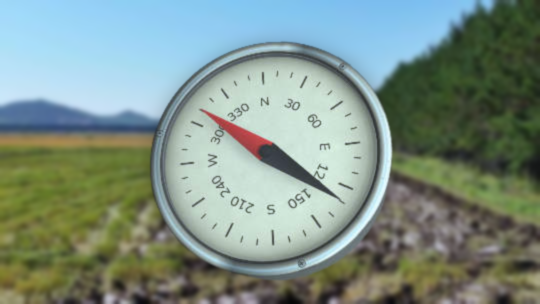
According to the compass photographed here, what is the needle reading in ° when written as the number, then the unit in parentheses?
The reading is 310 (°)
